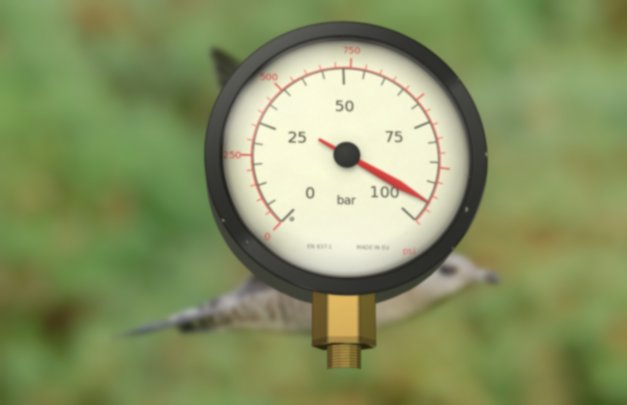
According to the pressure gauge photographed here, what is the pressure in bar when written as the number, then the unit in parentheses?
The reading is 95 (bar)
